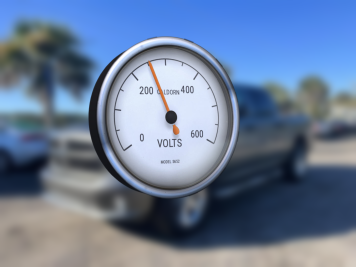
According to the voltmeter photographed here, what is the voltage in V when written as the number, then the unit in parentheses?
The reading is 250 (V)
